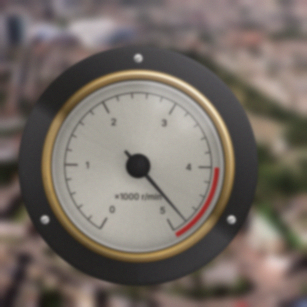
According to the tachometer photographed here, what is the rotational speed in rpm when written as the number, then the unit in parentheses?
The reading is 4800 (rpm)
